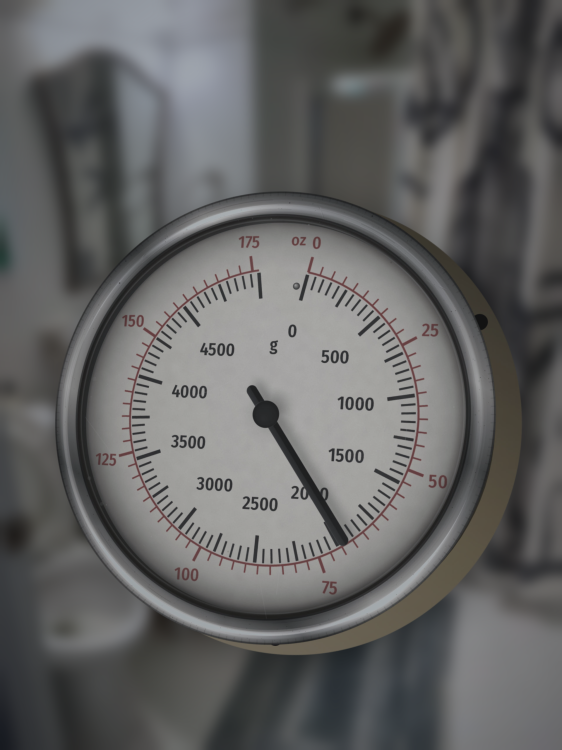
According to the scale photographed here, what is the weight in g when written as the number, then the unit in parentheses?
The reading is 1950 (g)
